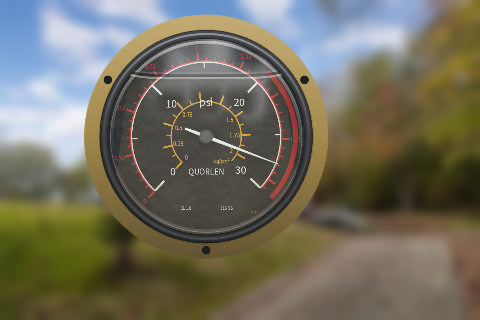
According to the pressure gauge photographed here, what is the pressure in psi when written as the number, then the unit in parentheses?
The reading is 27.5 (psi)
